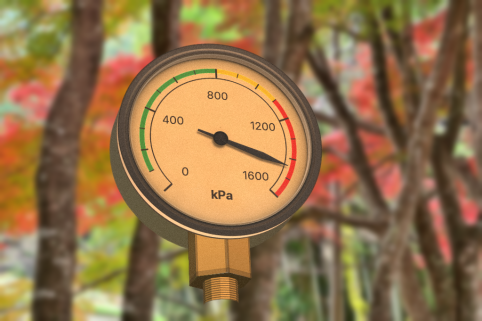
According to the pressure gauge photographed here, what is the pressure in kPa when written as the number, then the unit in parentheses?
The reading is 1450 (kPa)
